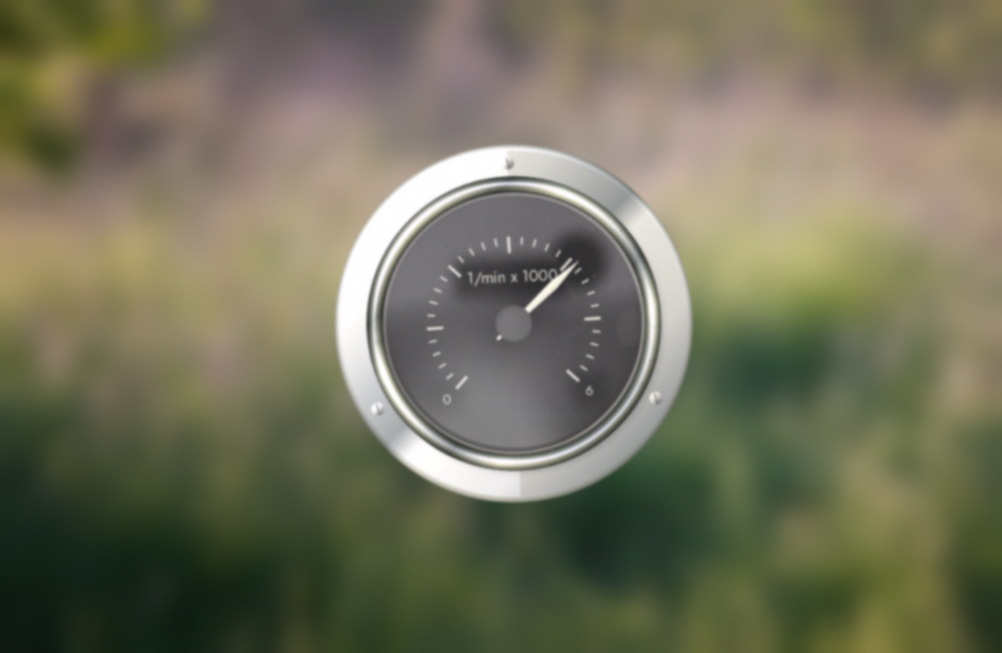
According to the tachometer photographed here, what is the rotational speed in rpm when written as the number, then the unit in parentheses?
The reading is 4100 (rpm)
